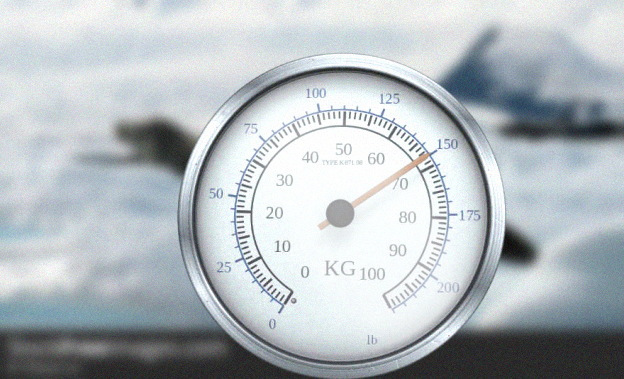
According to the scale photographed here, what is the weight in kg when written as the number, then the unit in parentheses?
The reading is 68 (kg)
